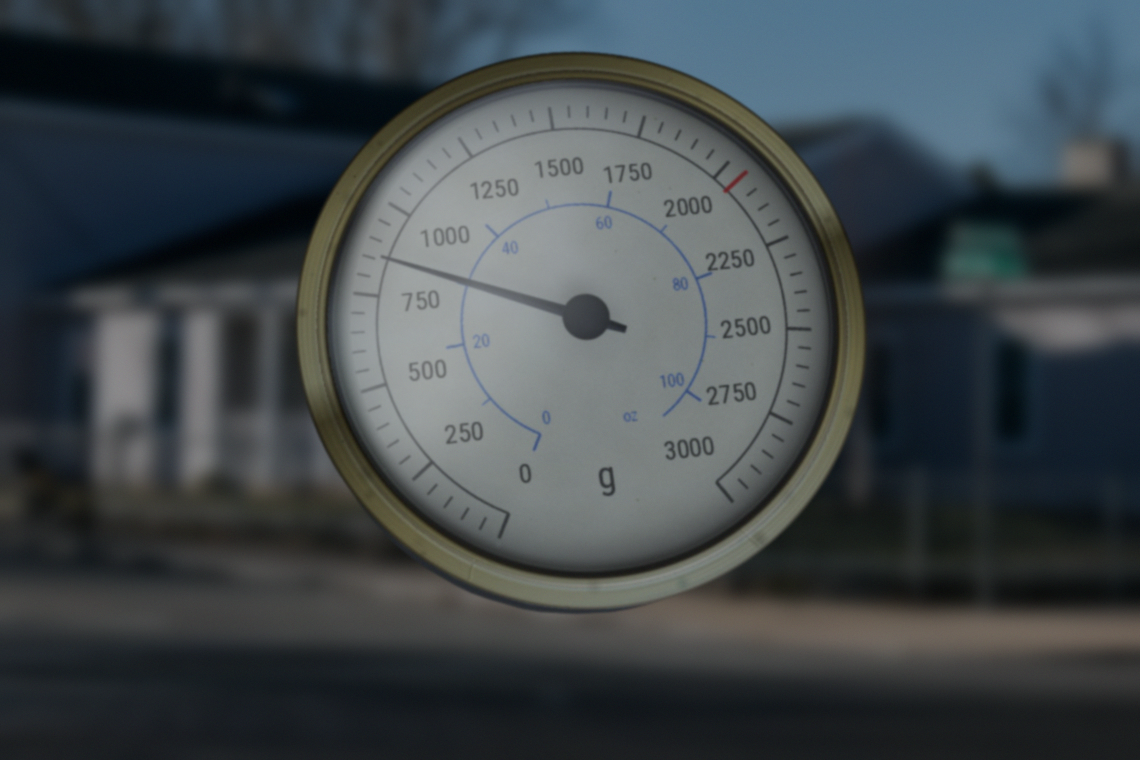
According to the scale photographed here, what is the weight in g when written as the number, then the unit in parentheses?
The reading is 850 (g)
